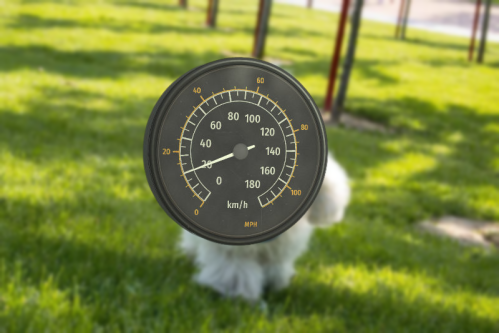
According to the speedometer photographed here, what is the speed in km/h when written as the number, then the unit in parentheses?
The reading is 20 (km/h)
